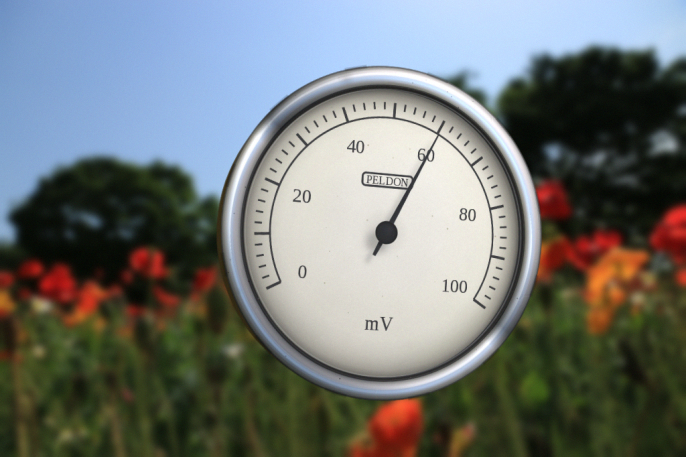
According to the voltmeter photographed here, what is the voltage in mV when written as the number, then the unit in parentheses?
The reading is 60 (mV)
